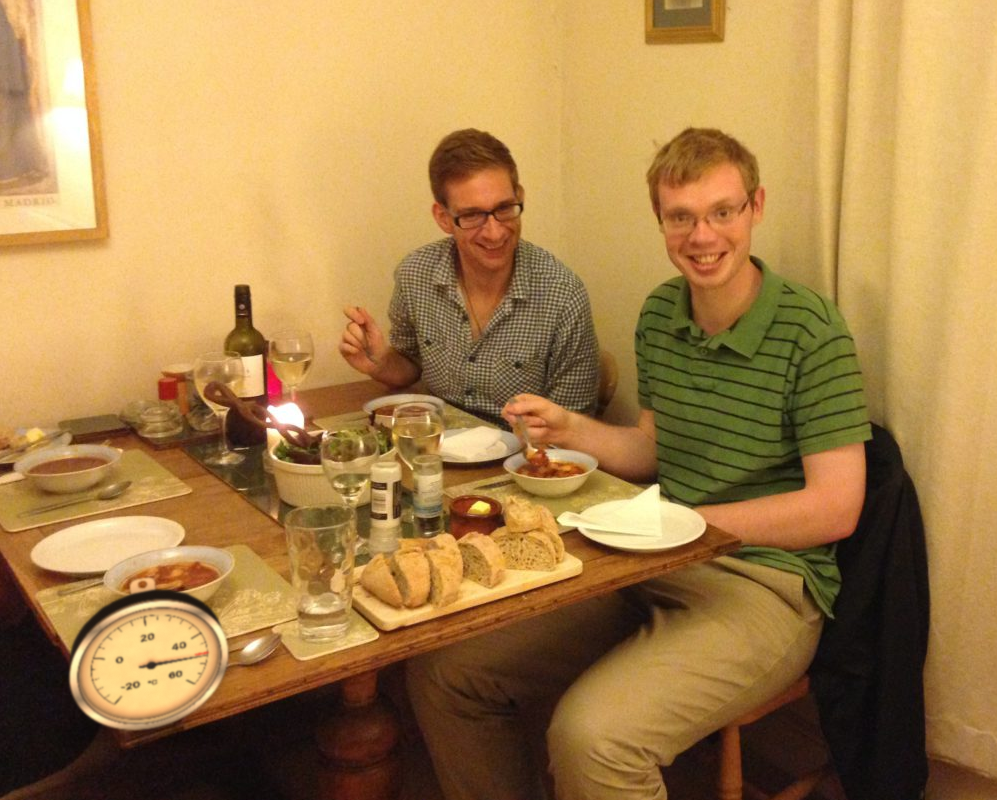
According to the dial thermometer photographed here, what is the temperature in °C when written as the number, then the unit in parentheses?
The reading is 48 (°C)
